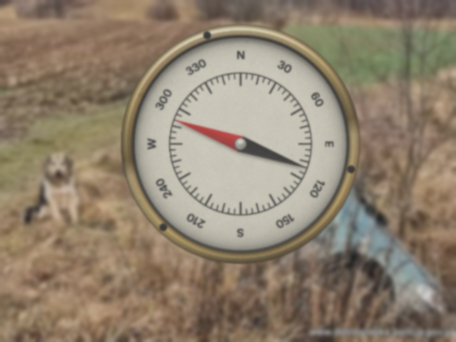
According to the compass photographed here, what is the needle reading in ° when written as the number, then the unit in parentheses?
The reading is 290 (°)
